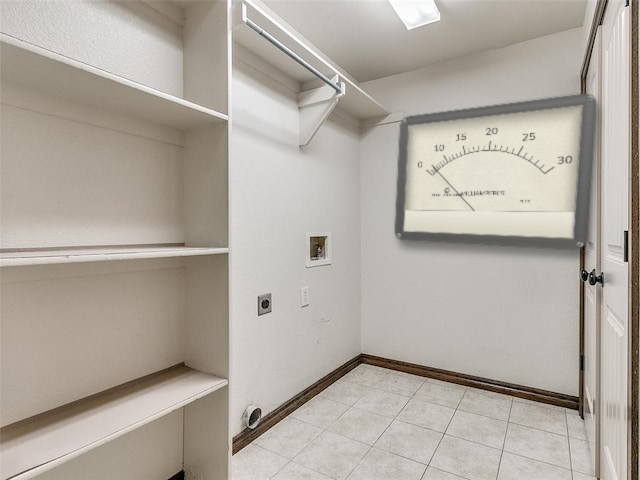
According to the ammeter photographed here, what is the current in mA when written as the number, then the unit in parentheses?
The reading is 5 (mA)
